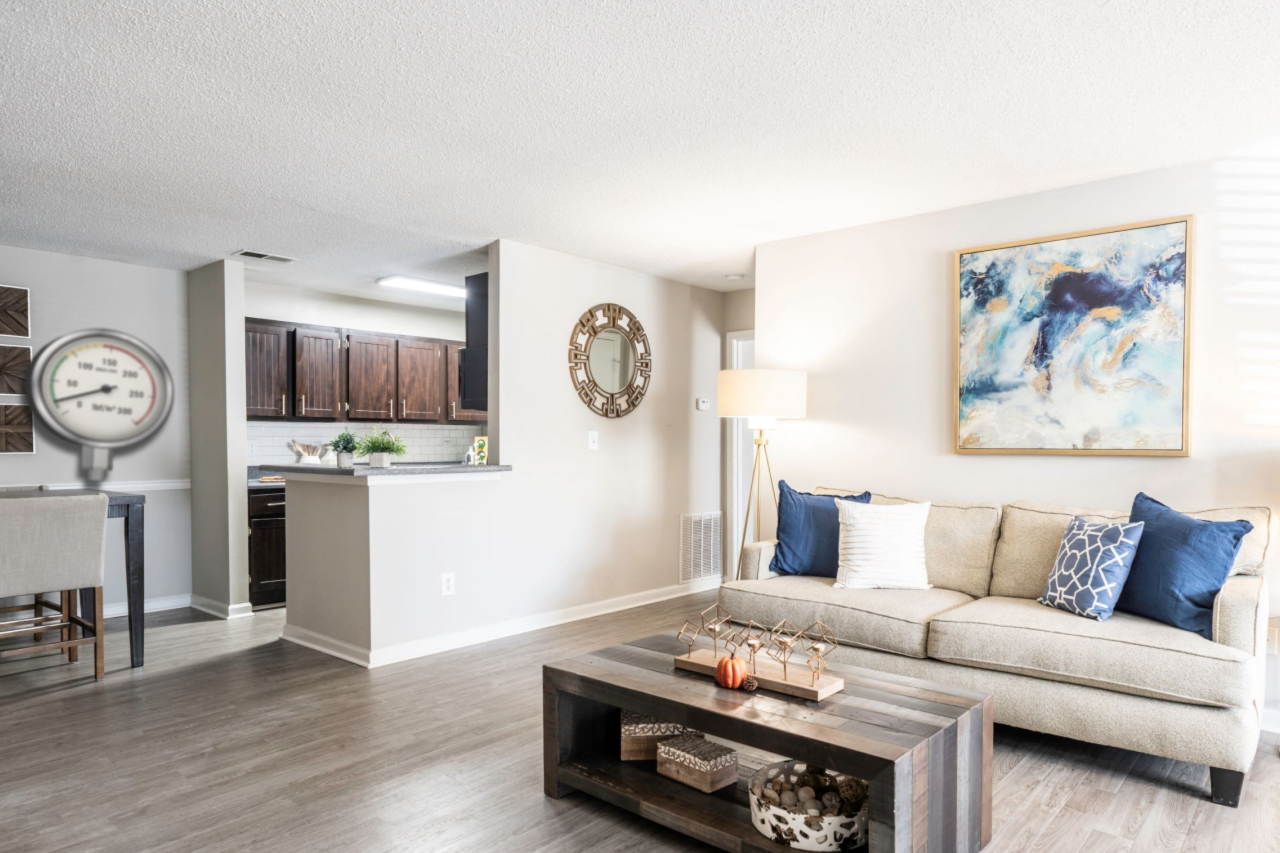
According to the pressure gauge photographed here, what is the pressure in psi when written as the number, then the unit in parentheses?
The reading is 20 (psi)
